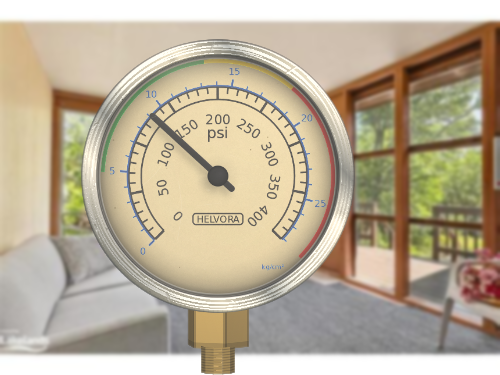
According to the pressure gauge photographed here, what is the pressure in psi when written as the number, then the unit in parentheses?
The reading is 130 (psi)
